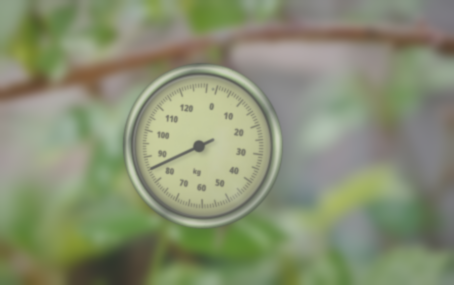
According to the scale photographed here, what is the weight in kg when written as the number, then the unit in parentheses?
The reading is 85 (kg)
